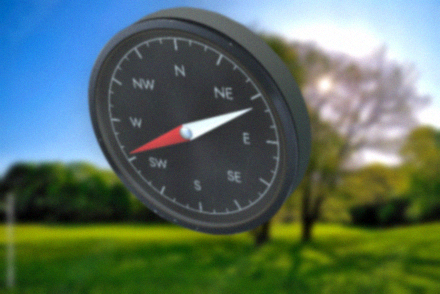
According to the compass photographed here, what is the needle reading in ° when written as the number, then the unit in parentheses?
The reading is 245 (°)
